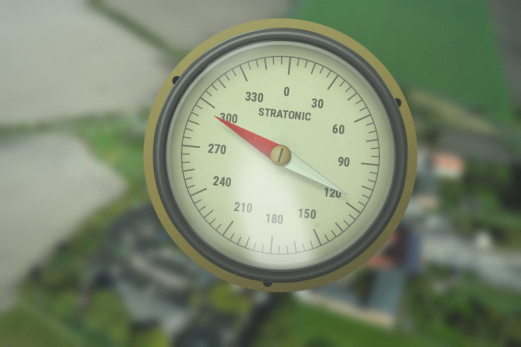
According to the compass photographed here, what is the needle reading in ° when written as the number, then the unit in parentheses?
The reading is 295 (°)
